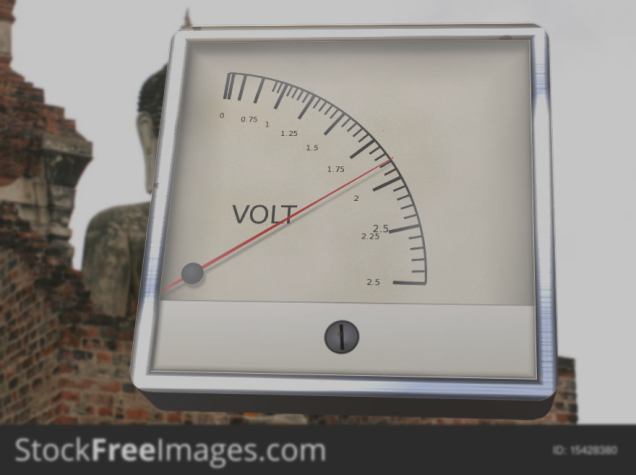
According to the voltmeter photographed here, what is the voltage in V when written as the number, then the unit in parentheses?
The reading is 1.9 (V)
